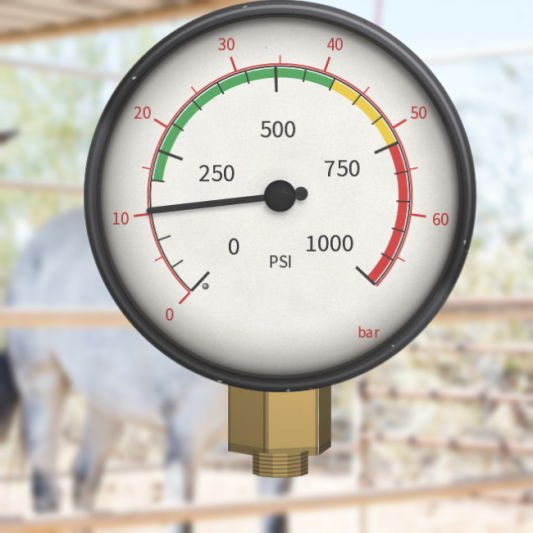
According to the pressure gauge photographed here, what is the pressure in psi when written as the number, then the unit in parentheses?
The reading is 150 (psi)
